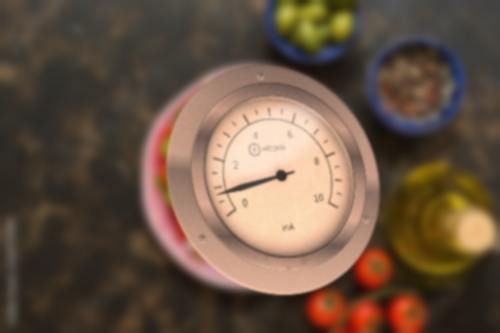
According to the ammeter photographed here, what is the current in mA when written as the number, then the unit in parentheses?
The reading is 0.75 (mA)
